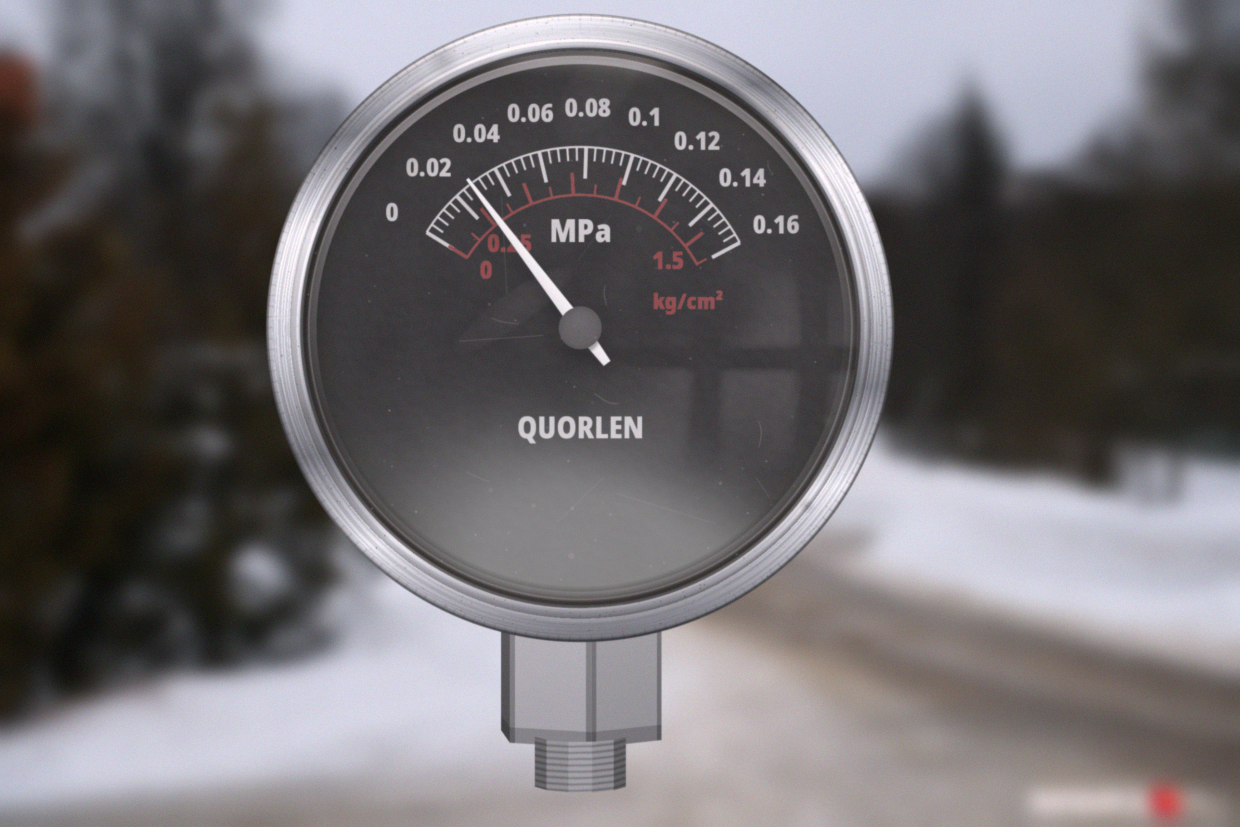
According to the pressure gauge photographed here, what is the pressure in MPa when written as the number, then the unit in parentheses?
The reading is 0.028 (MPa)
